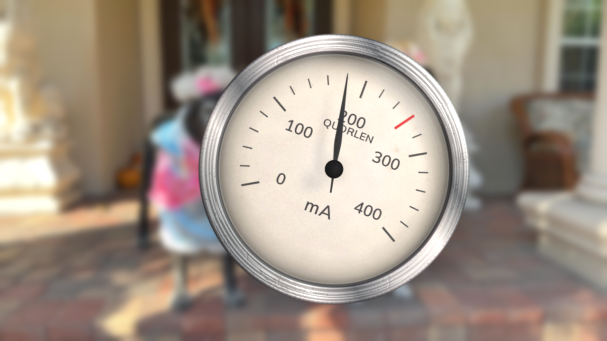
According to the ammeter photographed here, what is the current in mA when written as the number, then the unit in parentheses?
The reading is 180 (mA)
